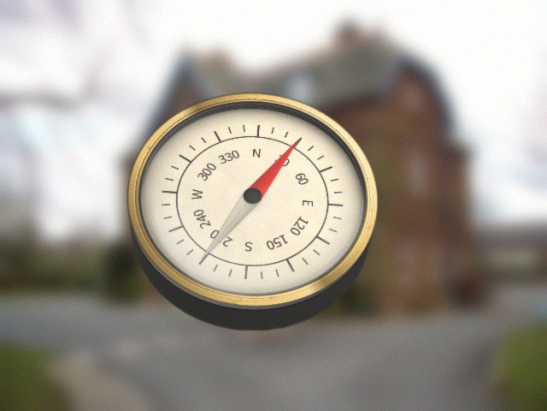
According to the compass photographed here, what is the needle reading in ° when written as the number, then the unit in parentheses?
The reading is 30 (°)
